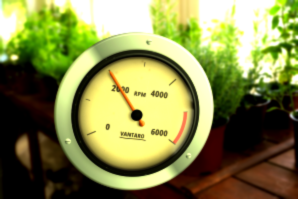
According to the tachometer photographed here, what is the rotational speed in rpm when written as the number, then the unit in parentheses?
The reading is 2000 (rpm)
